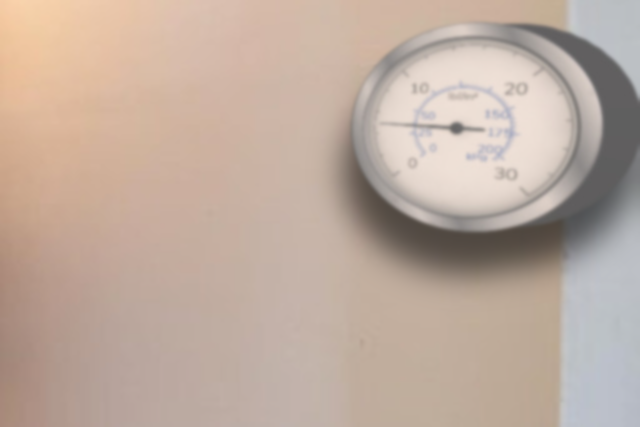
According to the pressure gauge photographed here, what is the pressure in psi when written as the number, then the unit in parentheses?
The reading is 5 (psi)
